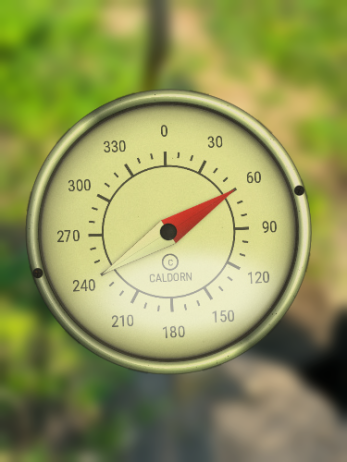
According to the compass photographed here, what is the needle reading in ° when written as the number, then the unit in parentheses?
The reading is 60 (°)
